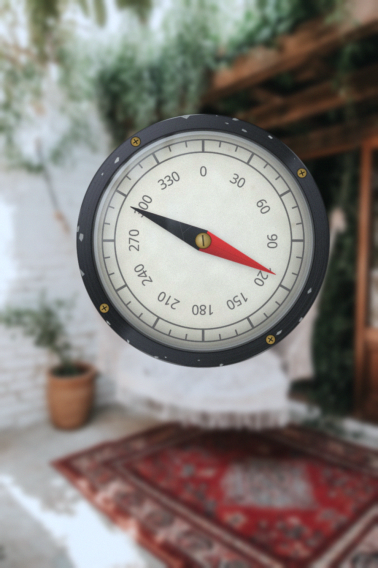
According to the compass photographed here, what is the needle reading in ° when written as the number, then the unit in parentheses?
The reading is 115 (°)
